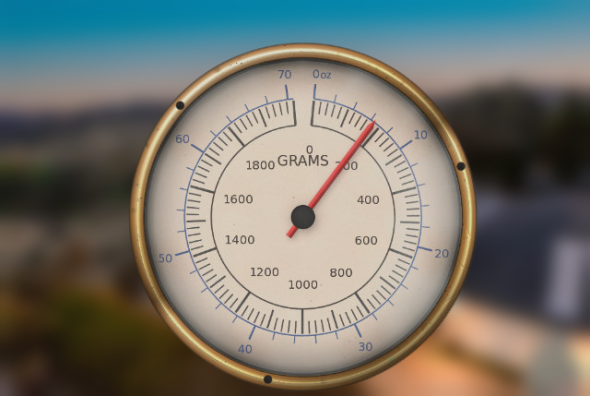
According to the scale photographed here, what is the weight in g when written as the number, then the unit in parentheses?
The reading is 180 (g)
